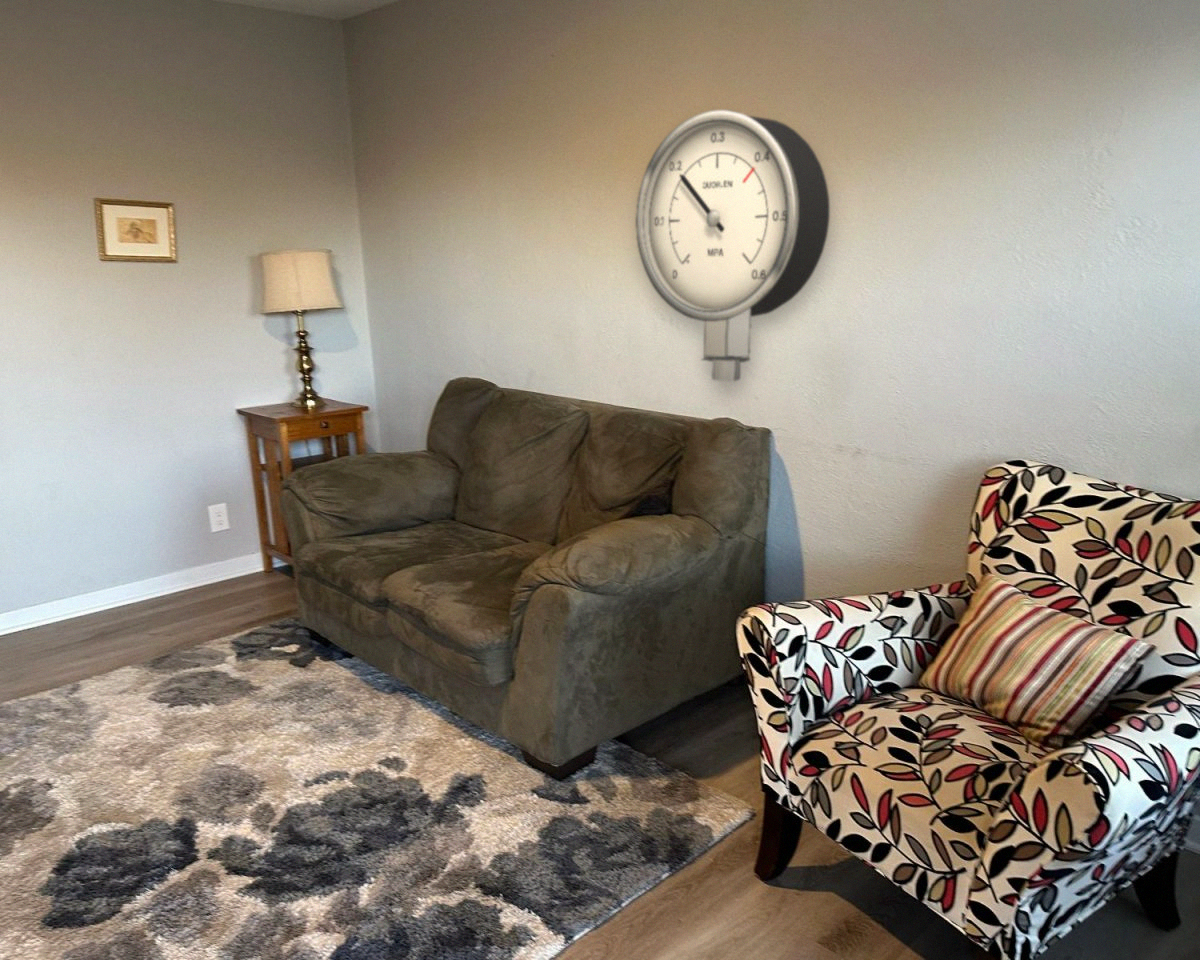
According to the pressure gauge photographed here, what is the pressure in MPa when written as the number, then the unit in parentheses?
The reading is 0.2 (MPa)
